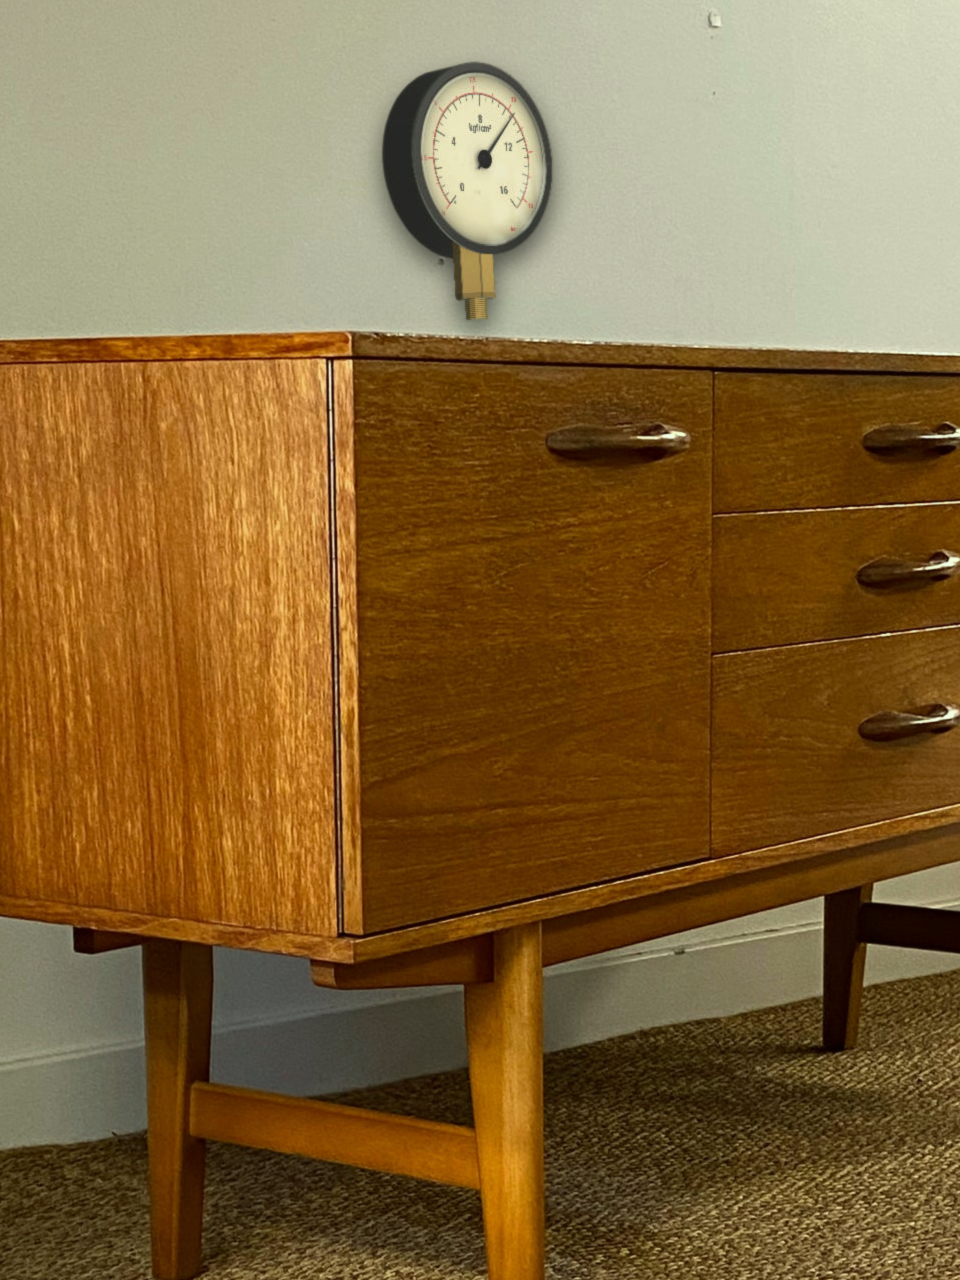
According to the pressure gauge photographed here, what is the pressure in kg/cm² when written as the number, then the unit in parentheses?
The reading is 10.5 (kg/cm²)
